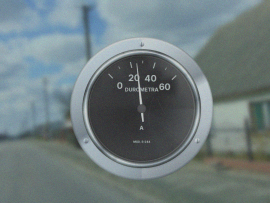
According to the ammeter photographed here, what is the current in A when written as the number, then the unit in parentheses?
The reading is 25 (A)
